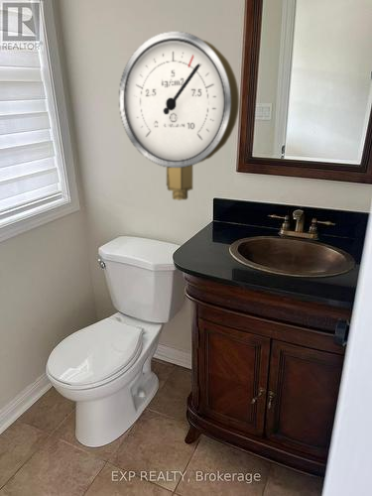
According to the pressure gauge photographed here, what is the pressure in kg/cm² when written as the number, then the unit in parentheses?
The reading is 6.5 (kg/cm²)
